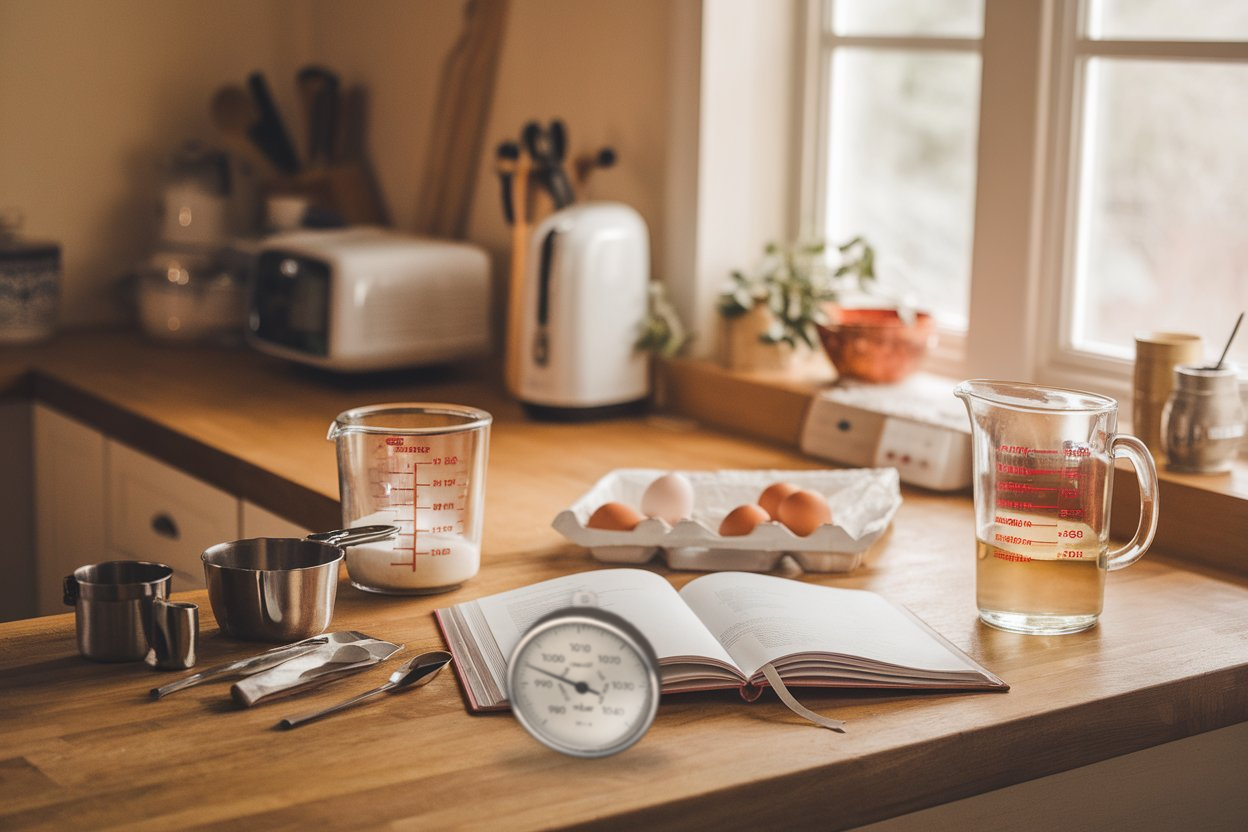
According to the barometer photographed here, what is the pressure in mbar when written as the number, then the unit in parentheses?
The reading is 995 (mbar)
